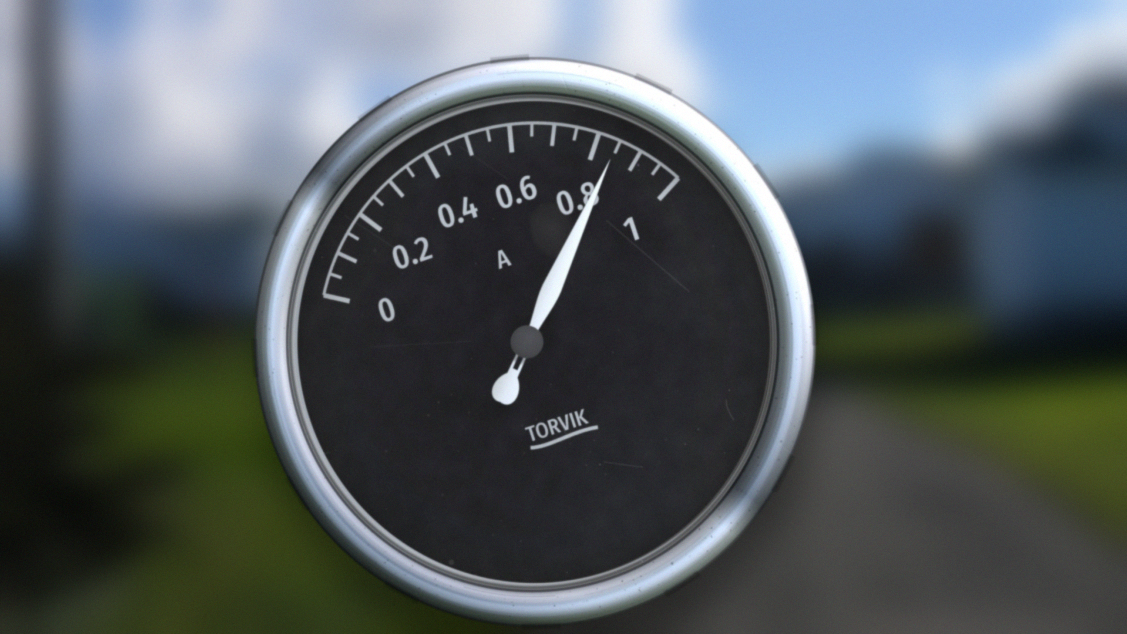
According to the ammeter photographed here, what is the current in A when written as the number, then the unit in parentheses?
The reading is 0.85 (A)
